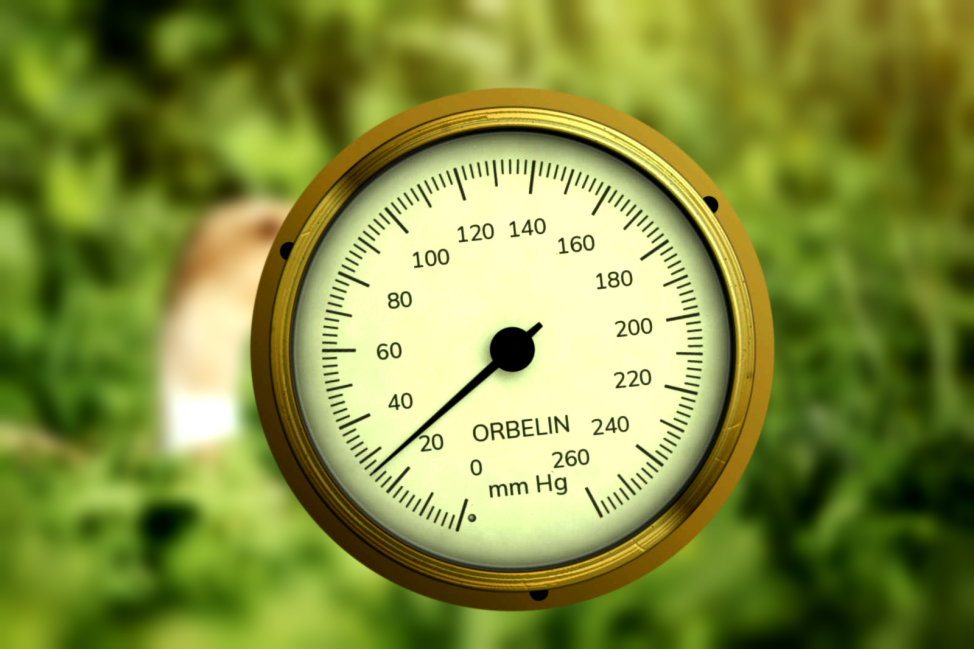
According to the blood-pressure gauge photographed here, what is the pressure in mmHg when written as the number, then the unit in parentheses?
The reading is 26 (mmHg)
